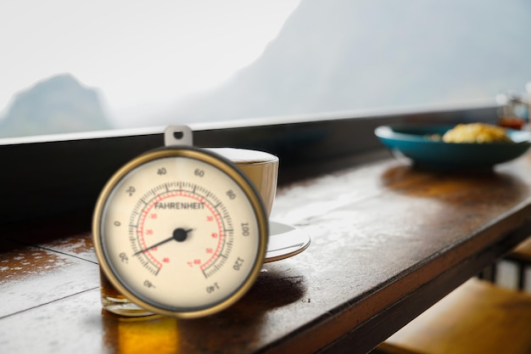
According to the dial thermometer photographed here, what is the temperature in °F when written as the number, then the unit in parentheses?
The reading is -20 (°F)
